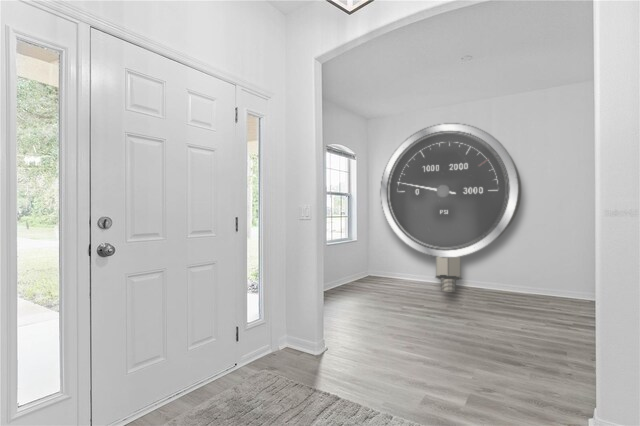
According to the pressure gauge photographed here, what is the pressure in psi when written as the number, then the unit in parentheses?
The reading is 200 (psi)
